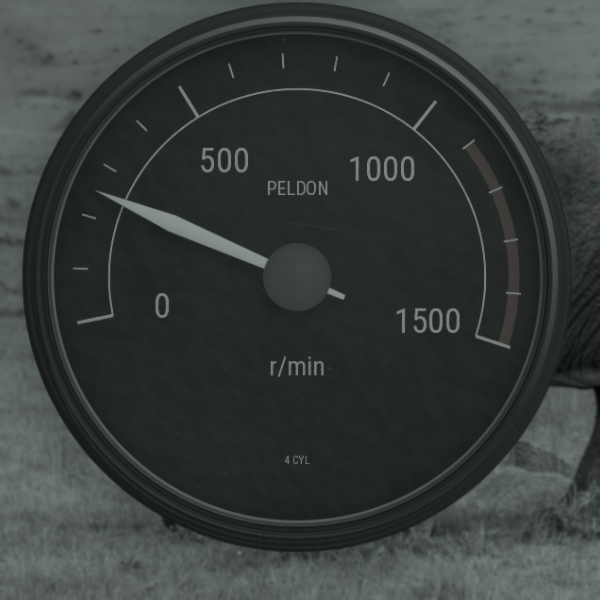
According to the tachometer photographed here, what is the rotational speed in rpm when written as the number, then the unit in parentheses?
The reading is 250 (rpm)
